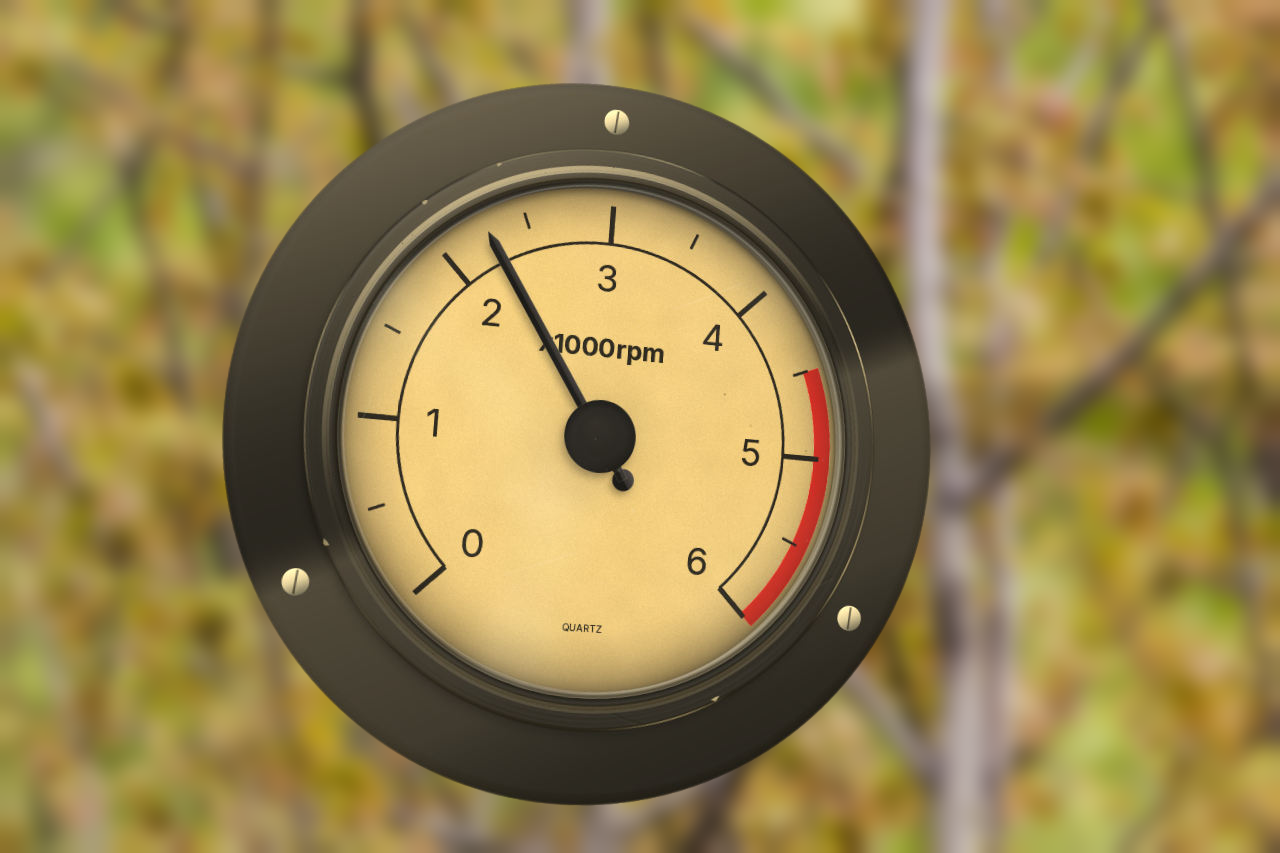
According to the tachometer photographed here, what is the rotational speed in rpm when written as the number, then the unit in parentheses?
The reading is 2250 (rpm)
